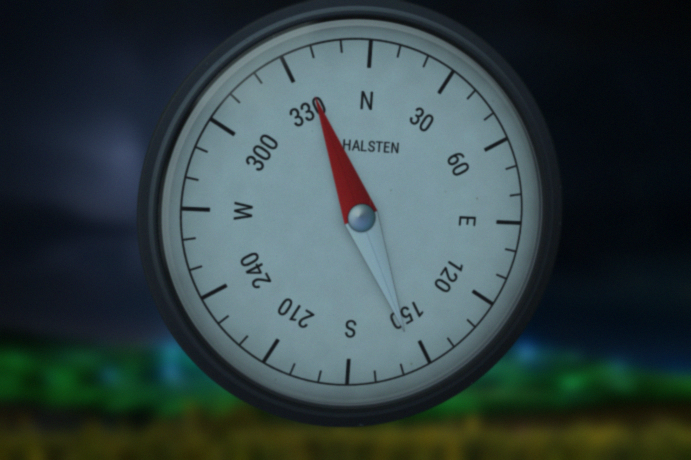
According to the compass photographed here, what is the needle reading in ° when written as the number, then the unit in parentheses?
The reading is 335 (°)
